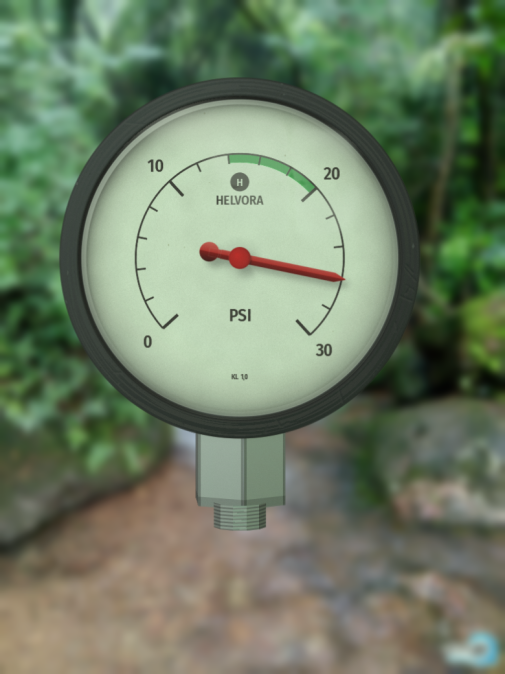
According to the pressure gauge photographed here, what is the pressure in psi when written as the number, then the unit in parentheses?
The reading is 26 (psi)
